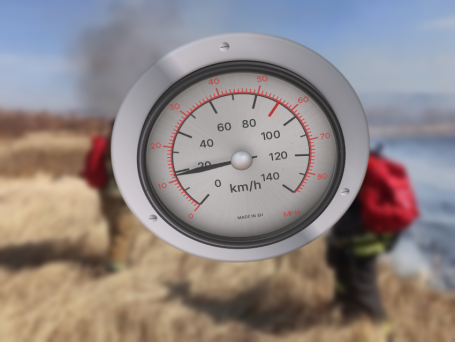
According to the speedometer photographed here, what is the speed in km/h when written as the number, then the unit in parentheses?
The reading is 20 (km/h)
